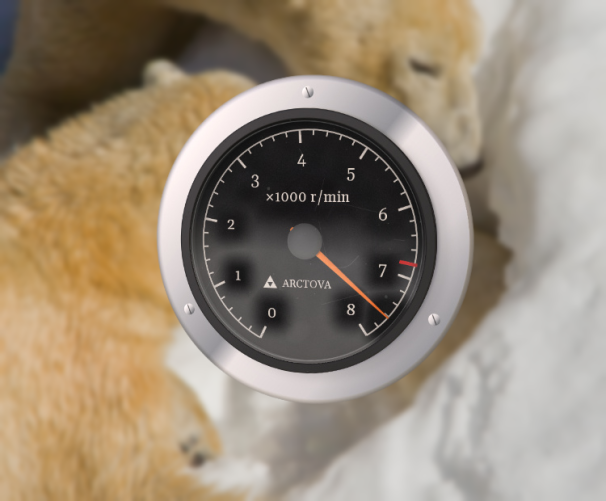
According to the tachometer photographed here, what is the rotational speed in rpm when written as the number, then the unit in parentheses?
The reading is 7600 (rpm)
